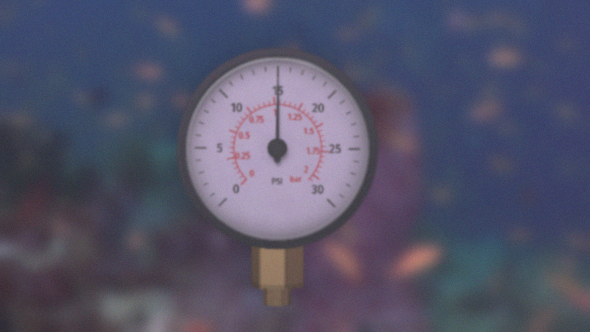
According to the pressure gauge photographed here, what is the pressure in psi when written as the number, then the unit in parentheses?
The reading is 15 (psi)
